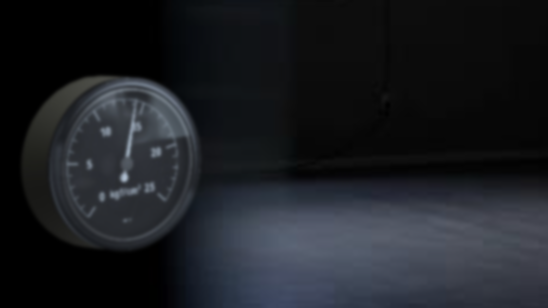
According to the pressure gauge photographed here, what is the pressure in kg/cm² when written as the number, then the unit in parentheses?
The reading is 14 (kg/cm²)
